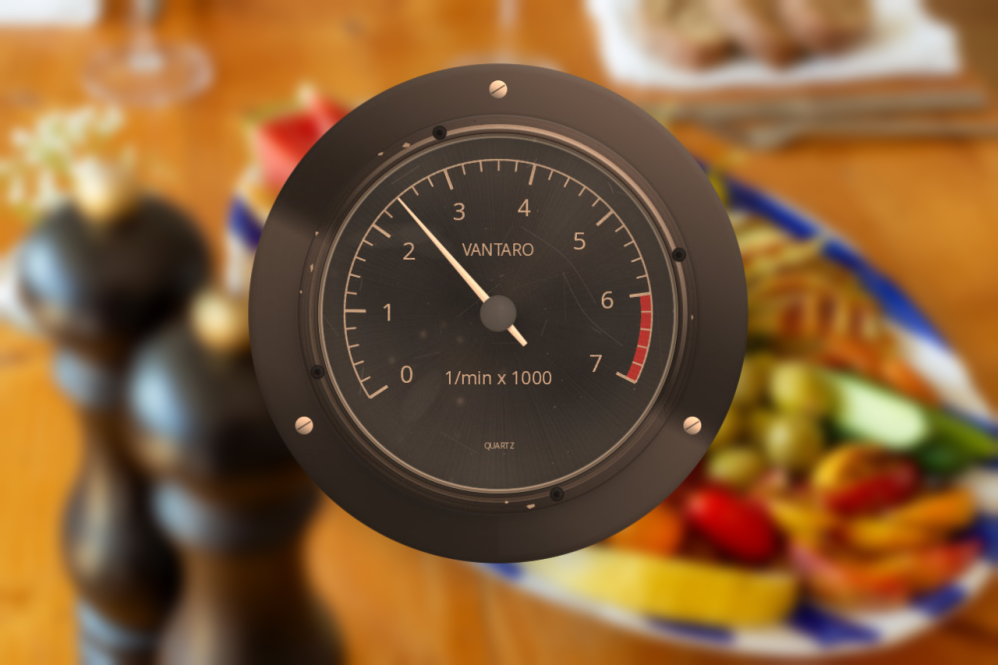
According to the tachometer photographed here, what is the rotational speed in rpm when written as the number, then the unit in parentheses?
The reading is 2400 (rpm)
